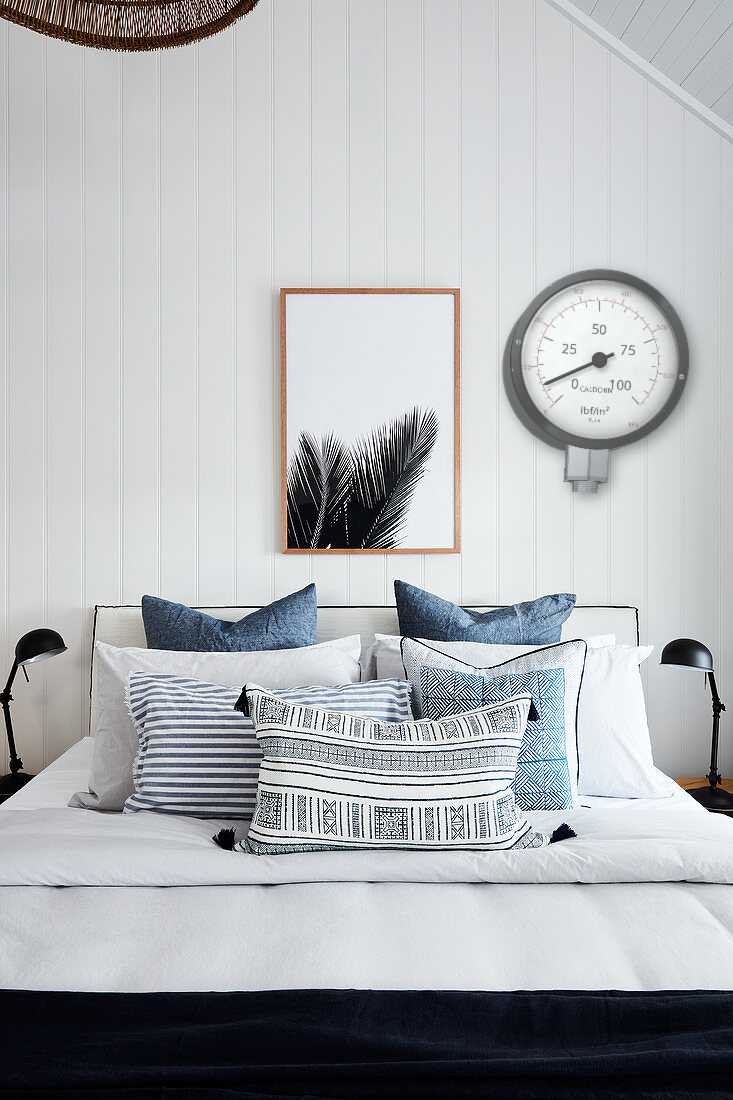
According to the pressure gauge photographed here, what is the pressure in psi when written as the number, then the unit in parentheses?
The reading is 7.5 (psi)
